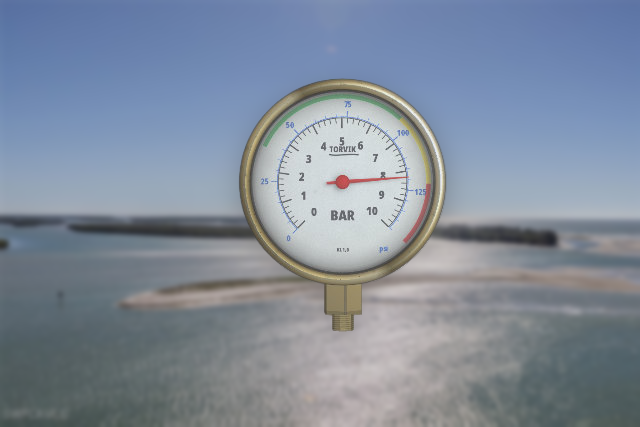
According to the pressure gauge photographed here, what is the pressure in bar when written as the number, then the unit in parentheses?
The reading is 8.2 (bar)
